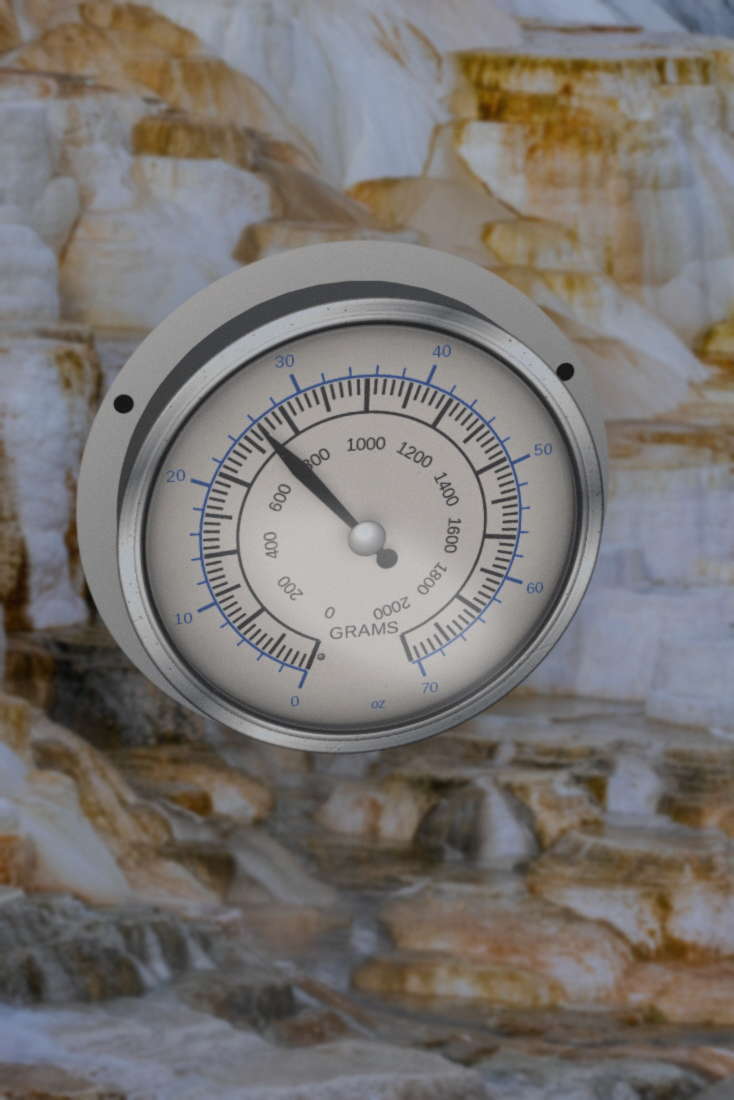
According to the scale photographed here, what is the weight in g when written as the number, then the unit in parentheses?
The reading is 740 (g)
